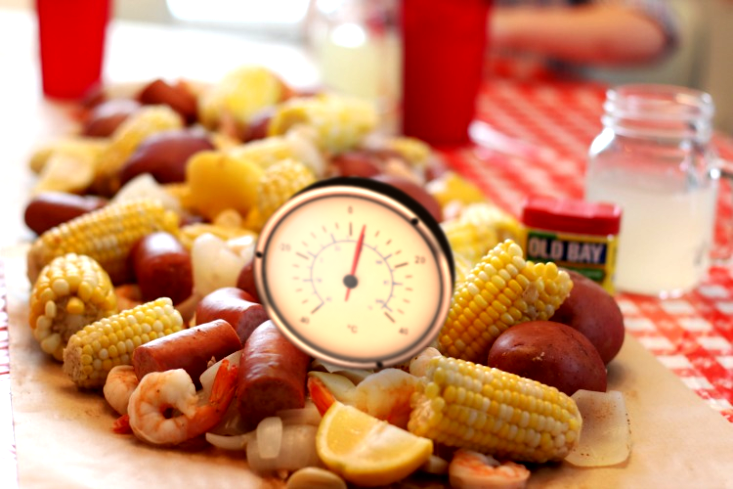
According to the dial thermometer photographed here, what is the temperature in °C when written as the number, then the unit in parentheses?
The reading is 4 (°C)
